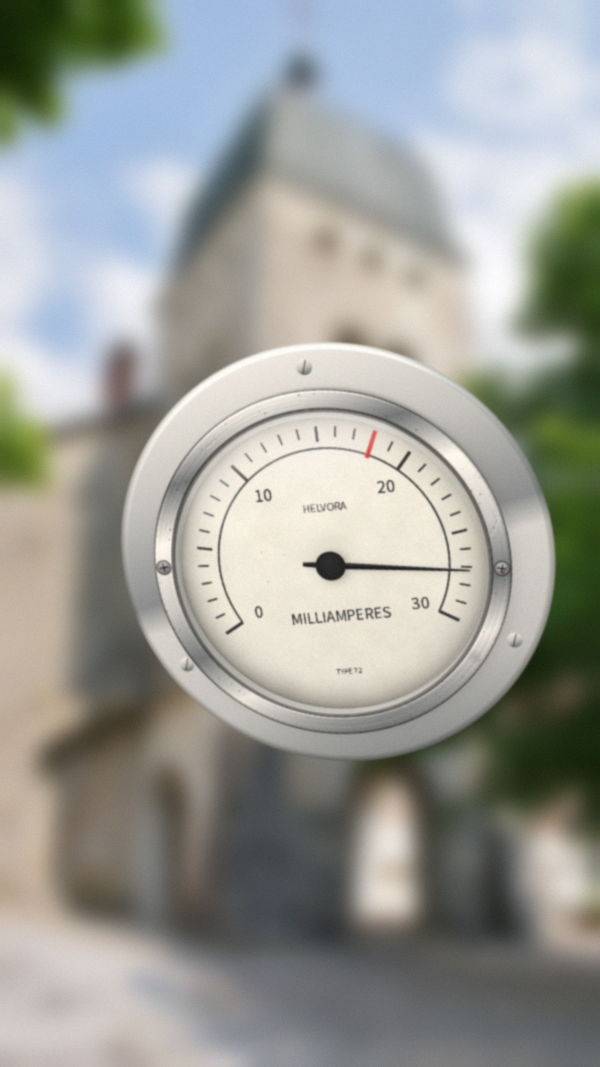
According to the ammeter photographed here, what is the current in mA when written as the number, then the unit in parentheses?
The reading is 27 (mA)
